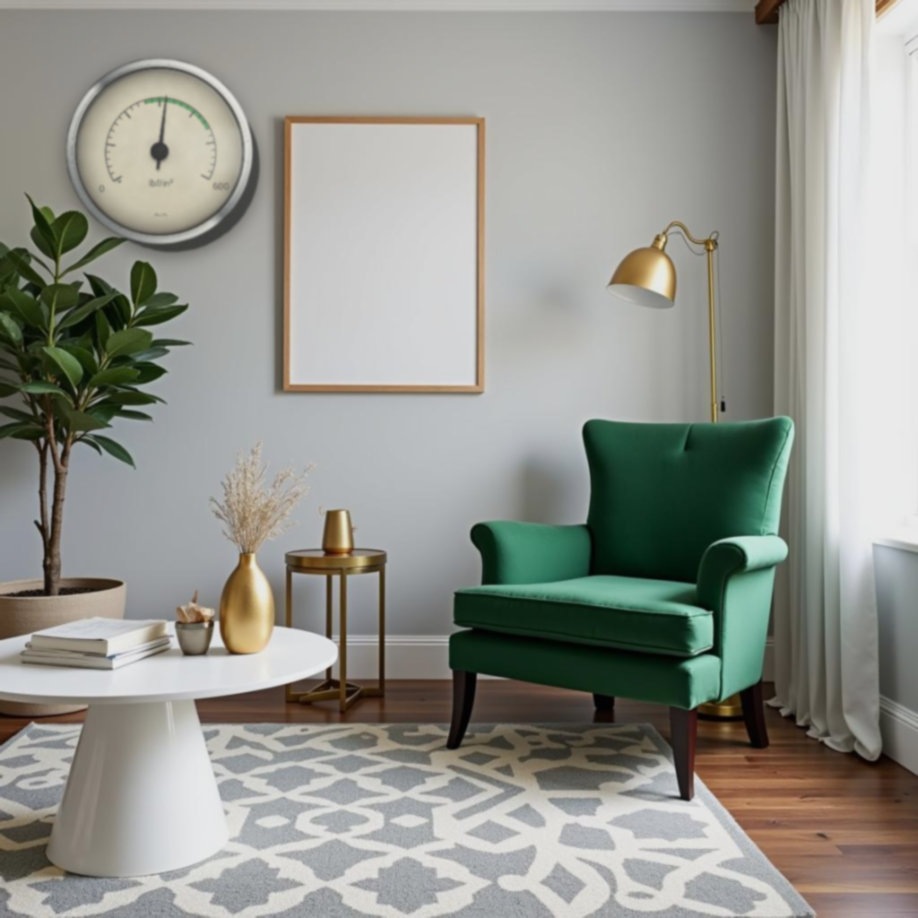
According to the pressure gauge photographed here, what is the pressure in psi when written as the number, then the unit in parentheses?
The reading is 320 (psi)
